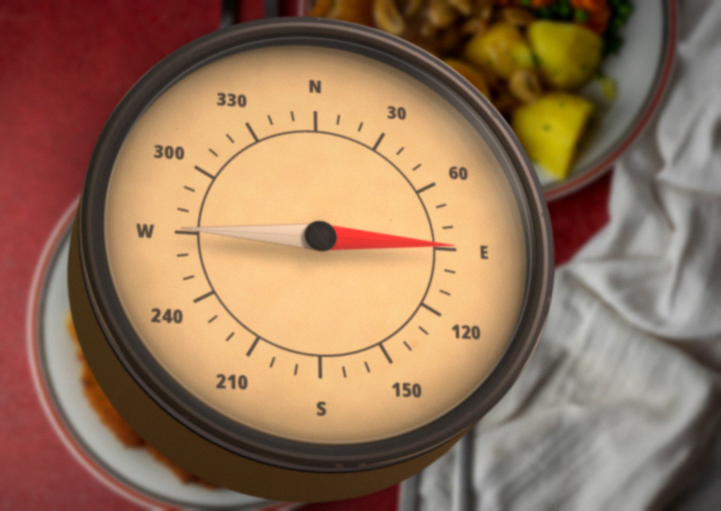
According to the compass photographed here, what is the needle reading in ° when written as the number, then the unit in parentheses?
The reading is 90 (°)
